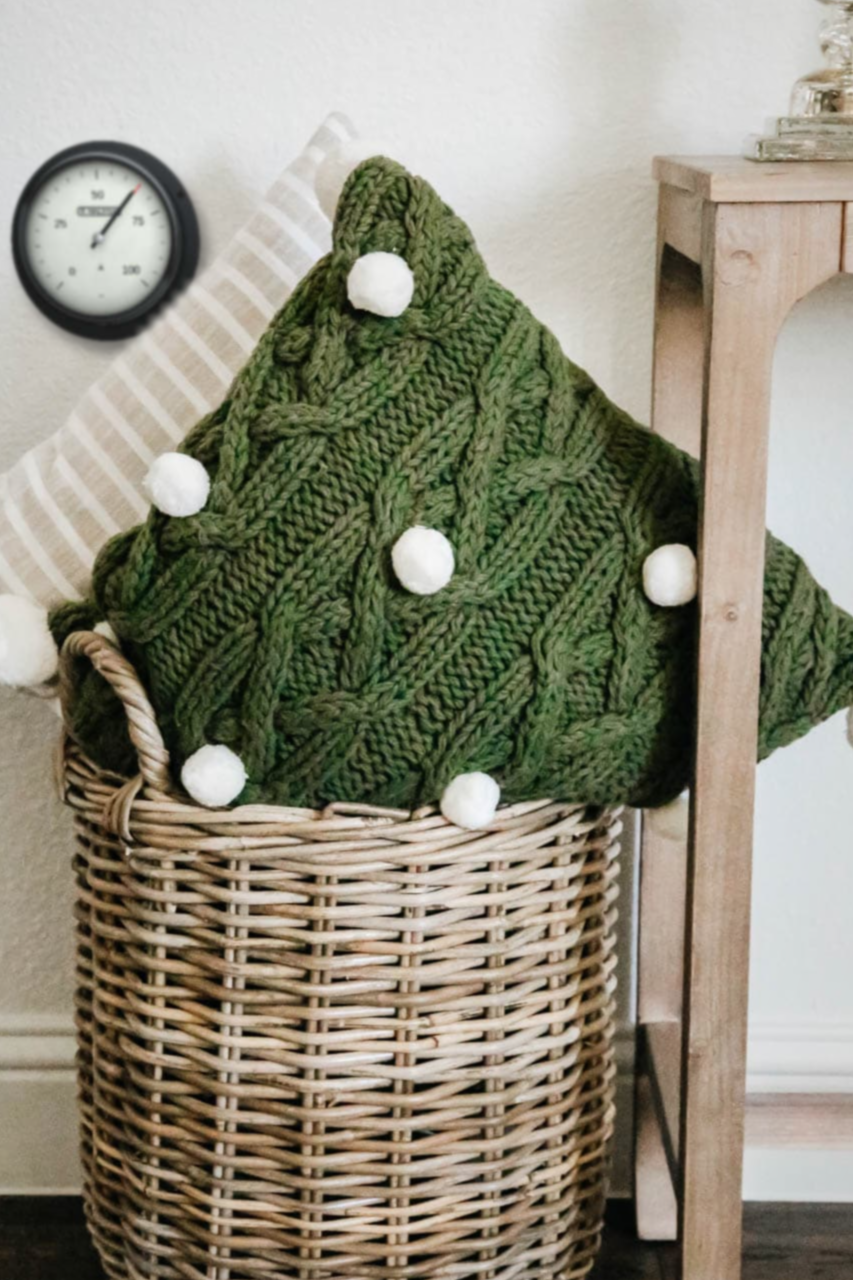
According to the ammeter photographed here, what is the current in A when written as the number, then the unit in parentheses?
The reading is 65 (A)
